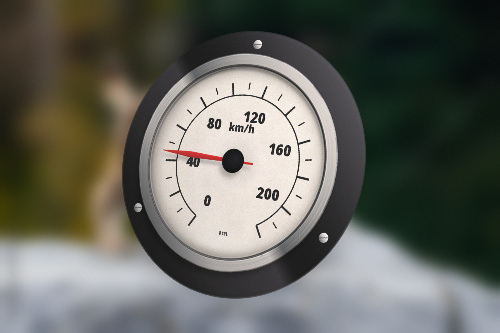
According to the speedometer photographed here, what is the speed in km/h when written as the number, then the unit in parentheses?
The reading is 45 (km/h)
